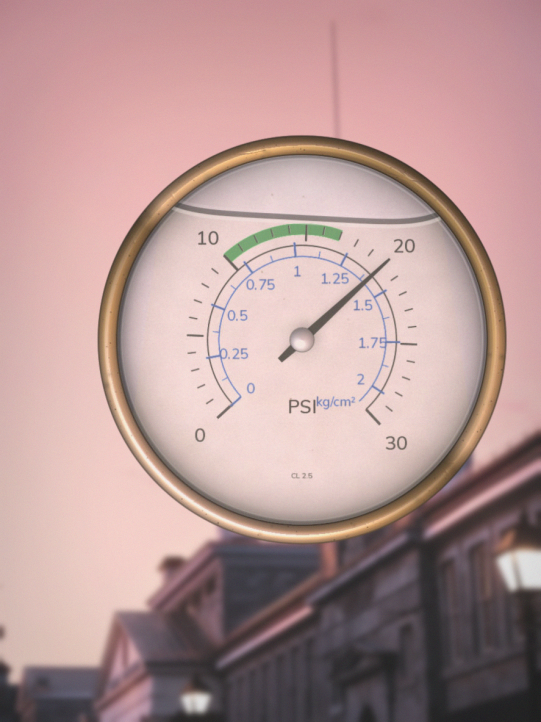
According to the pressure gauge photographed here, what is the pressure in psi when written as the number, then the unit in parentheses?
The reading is 20 (psi)
